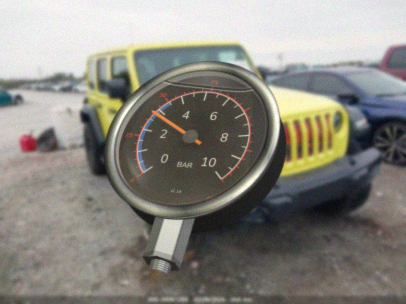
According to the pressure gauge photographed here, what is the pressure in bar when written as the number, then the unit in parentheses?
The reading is 2.75 (bar)
